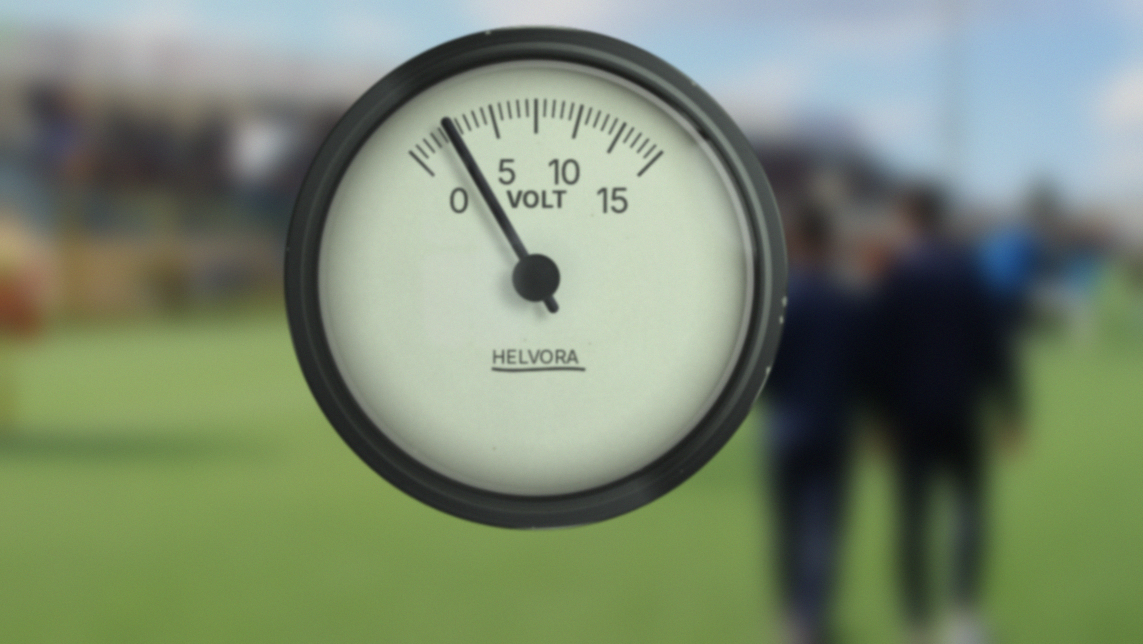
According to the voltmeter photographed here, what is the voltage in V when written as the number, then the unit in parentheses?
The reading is 2.5 (V)
